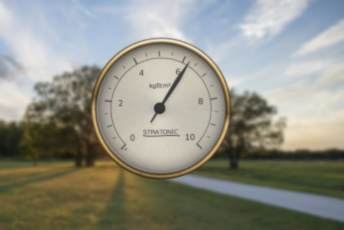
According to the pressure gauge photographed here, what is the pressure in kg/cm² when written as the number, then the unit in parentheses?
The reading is 6.25 (kg/cm²)
